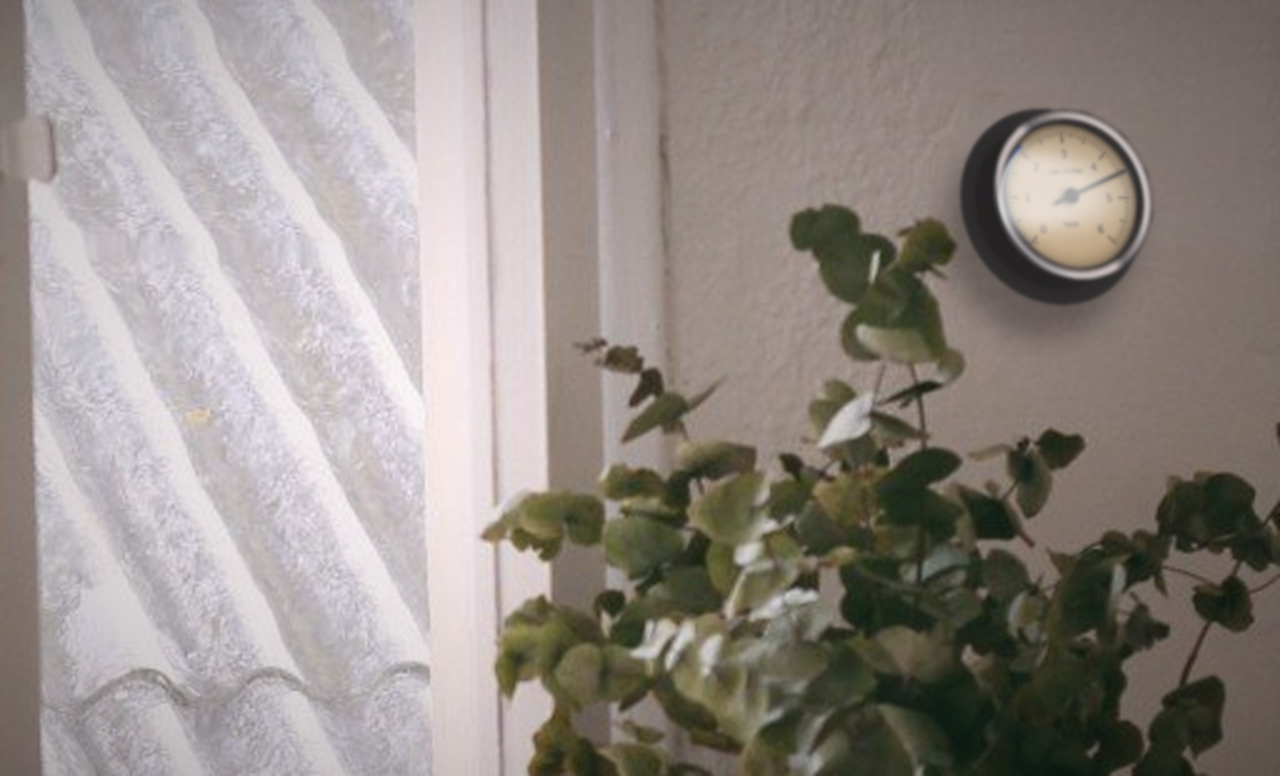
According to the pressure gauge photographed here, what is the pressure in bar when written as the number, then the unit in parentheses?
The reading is 4.5 (bar)
